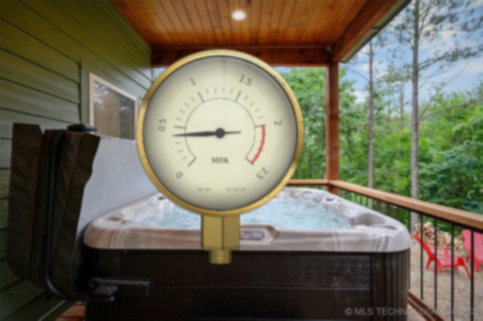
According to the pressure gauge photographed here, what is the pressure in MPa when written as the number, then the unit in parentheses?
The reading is 0.4 (MPa)
